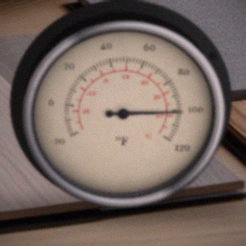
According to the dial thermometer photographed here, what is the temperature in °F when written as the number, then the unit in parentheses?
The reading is 100 (°F)
